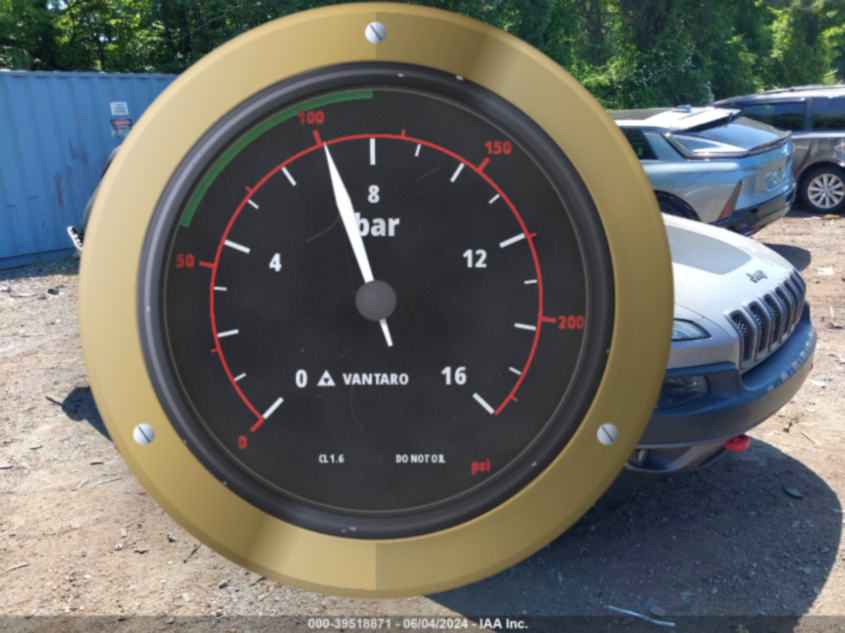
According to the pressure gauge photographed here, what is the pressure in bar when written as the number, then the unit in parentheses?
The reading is 7 (bar)
